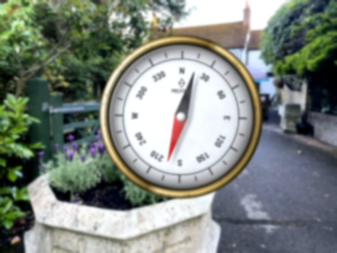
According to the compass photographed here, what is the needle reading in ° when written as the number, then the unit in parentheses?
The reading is 195 (°)
